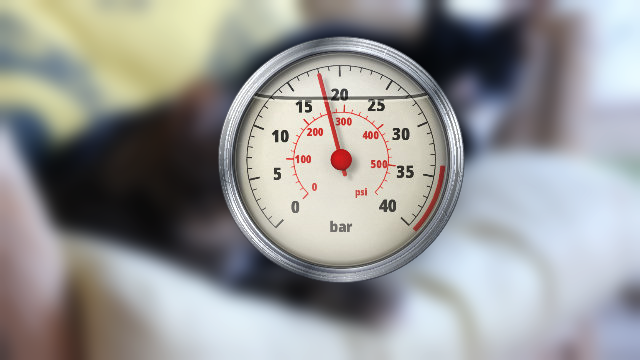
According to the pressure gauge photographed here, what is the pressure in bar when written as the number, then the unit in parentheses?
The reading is 18 (bar)
